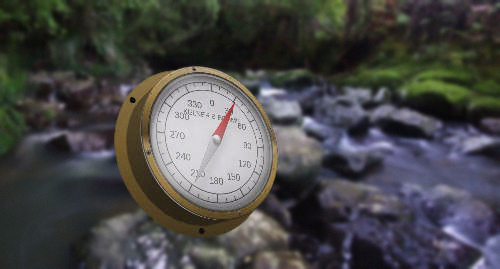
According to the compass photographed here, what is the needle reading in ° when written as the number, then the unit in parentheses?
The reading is 30 (°)
